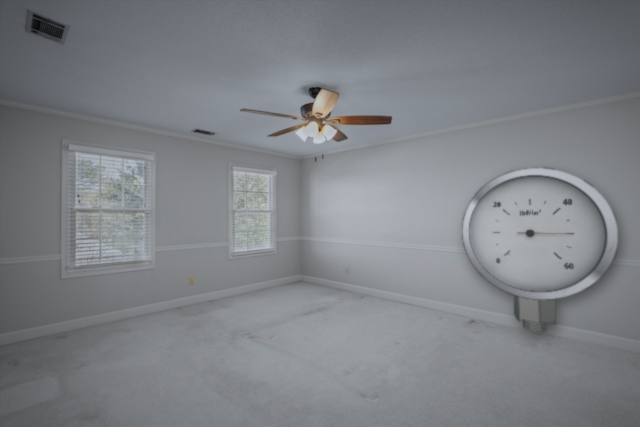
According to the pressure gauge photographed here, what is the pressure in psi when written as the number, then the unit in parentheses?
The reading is 50 (psi)
